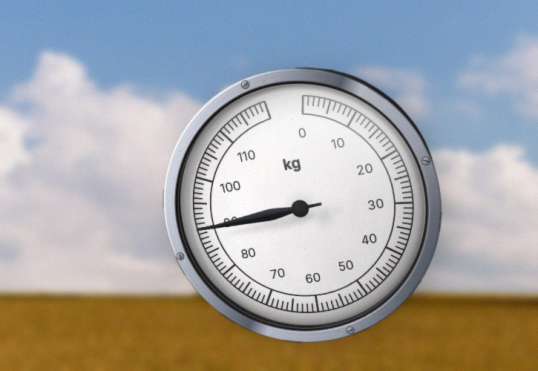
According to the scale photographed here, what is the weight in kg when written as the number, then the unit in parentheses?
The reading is 90 (kg)
